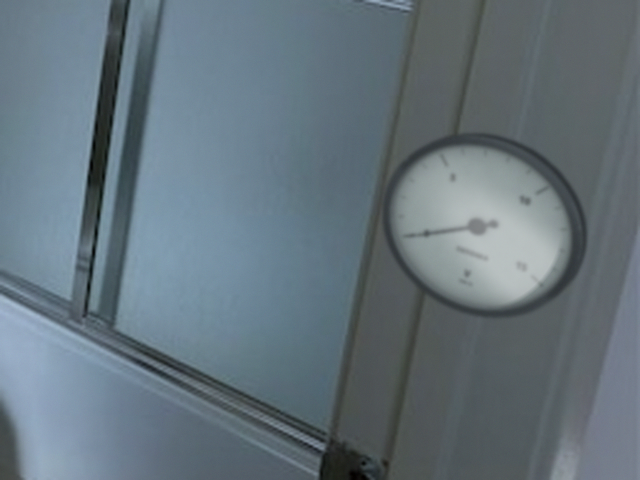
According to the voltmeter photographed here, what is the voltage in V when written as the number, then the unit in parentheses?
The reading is 0 (V)
